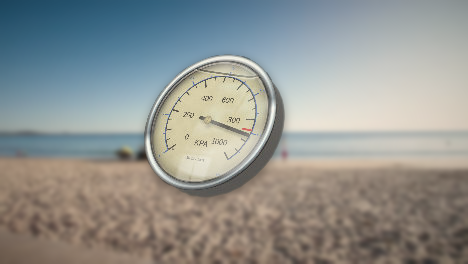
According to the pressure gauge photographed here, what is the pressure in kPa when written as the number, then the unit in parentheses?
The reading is 875 (kPa)
